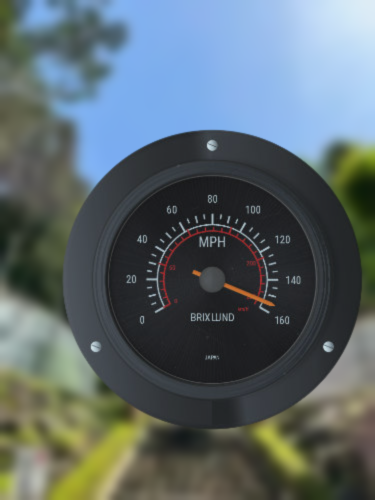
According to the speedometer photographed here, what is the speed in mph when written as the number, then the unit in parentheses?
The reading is 155 (mph)
